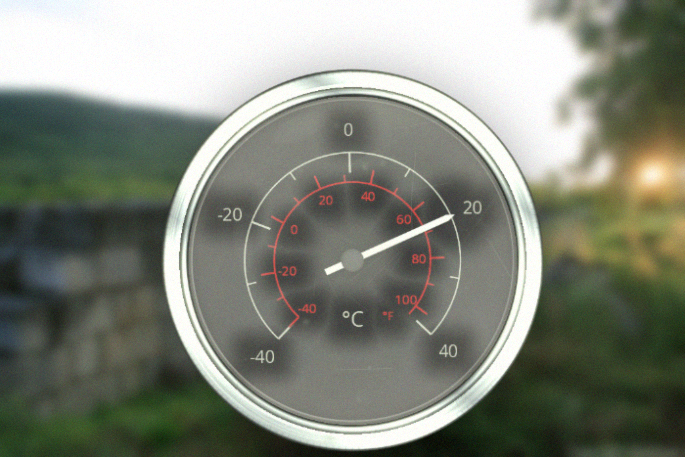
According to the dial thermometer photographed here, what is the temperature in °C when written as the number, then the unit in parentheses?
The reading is 20 (°C)
